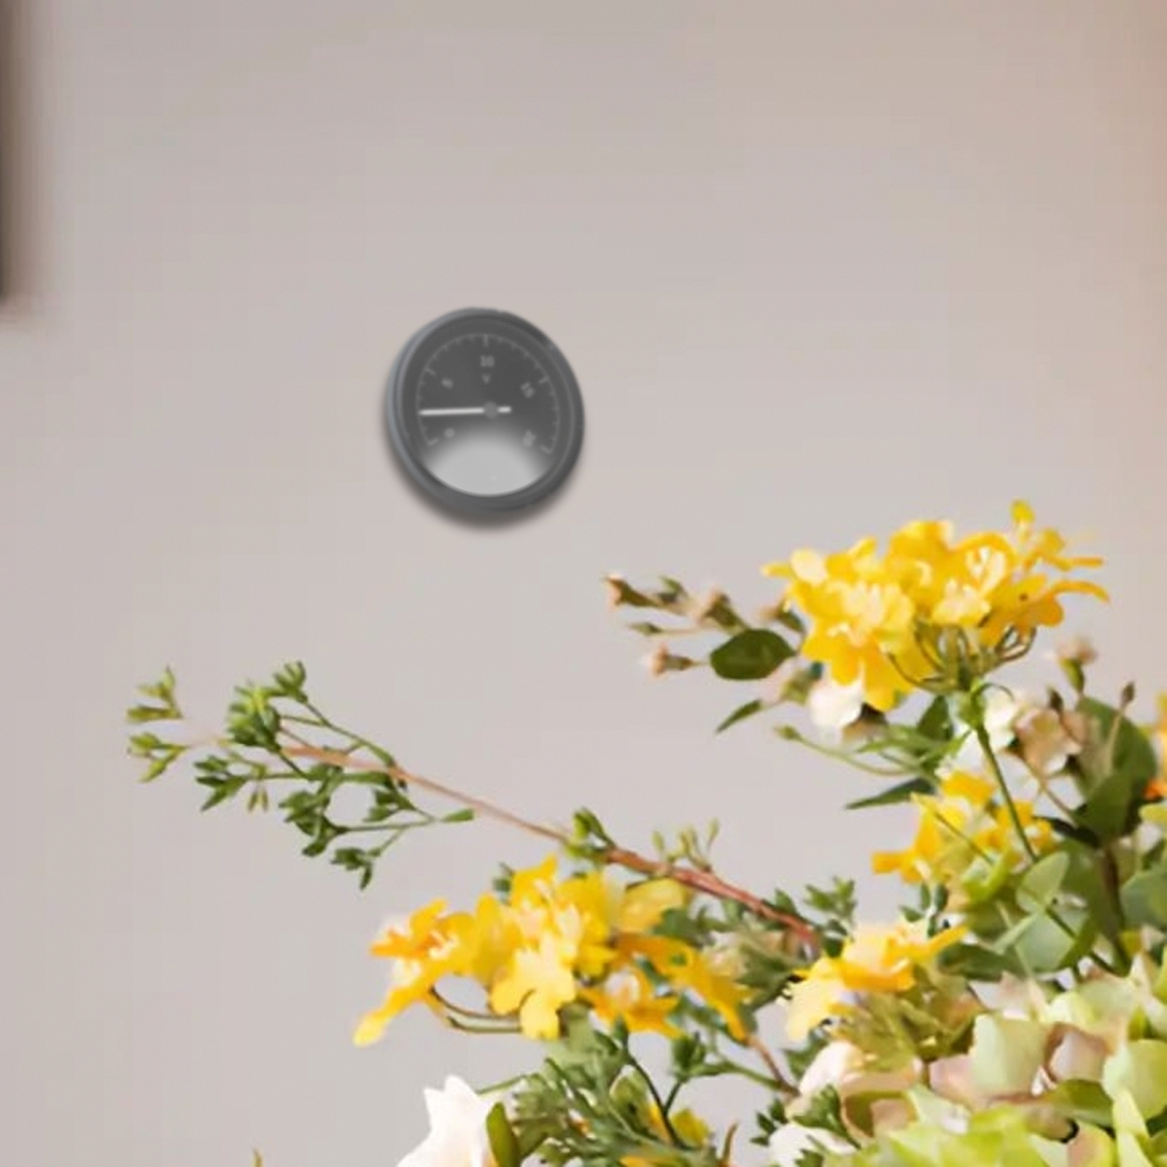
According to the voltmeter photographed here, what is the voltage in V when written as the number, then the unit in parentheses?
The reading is 2 (V)
